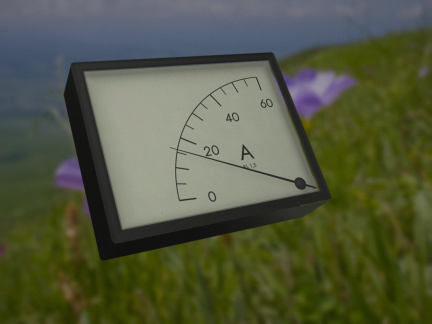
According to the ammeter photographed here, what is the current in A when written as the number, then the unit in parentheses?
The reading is 15 (A)
